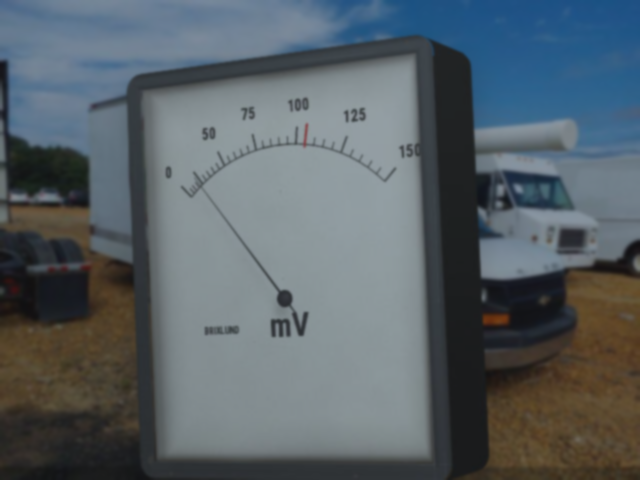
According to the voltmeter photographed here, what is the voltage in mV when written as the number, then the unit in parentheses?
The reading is 25 (mV)
